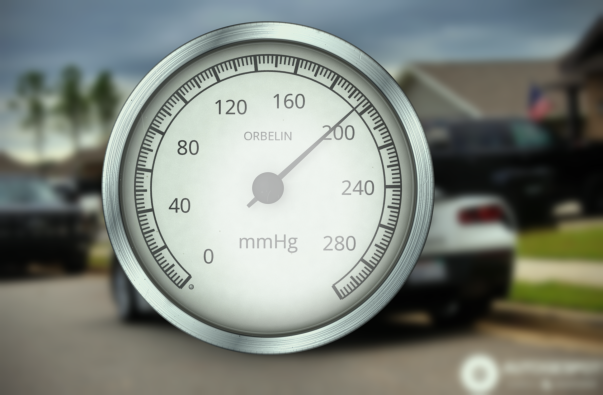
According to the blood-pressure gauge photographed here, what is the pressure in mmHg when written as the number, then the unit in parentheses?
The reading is 196 (mmHg)
